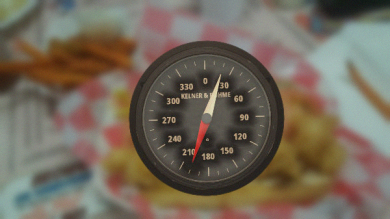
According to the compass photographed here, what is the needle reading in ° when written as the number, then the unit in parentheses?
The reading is 200 (°)
